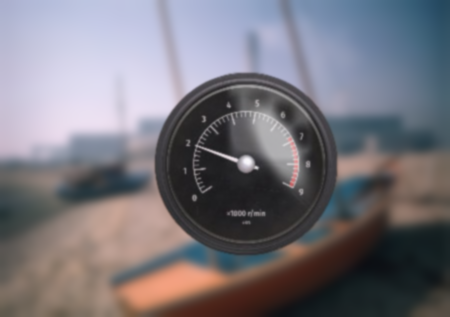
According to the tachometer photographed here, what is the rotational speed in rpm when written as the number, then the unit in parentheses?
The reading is 2000 (rpm)
